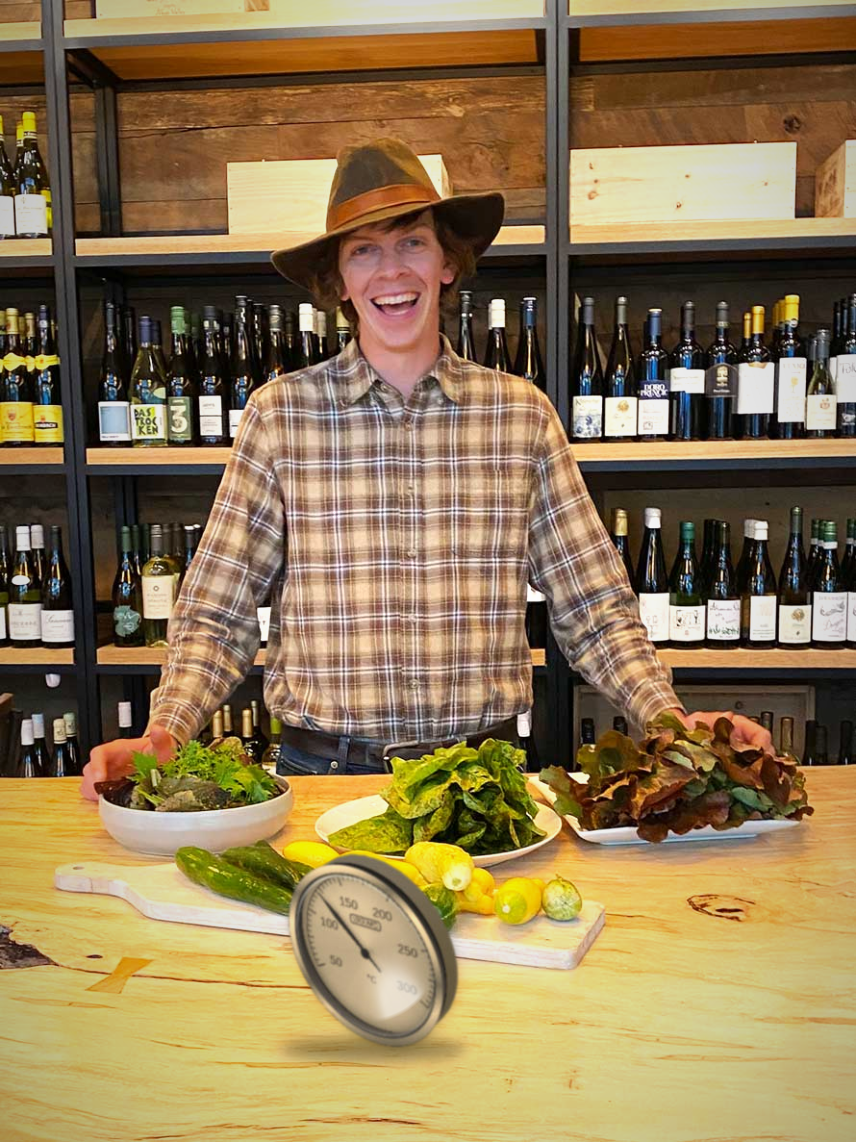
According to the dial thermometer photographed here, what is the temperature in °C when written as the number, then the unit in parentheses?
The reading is 125 (°C)
